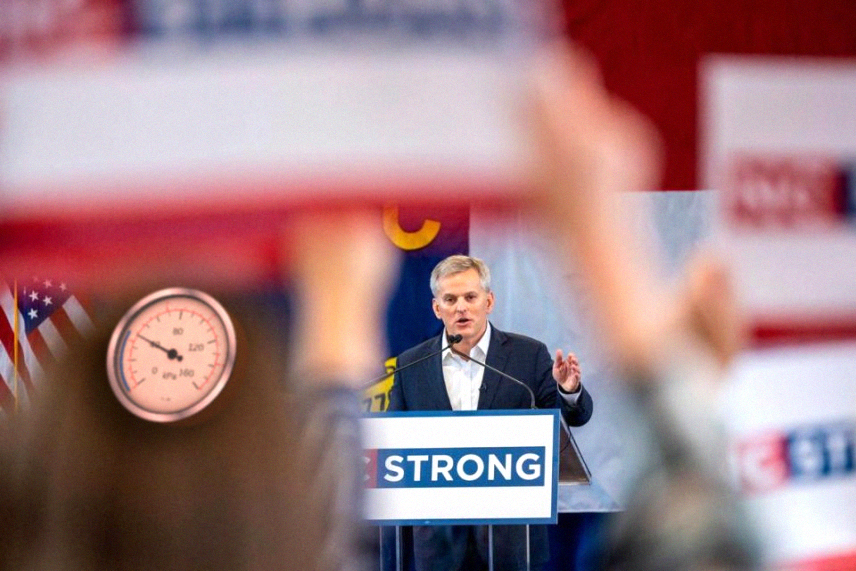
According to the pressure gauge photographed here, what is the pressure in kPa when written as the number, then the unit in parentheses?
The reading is 40 (kPa)
